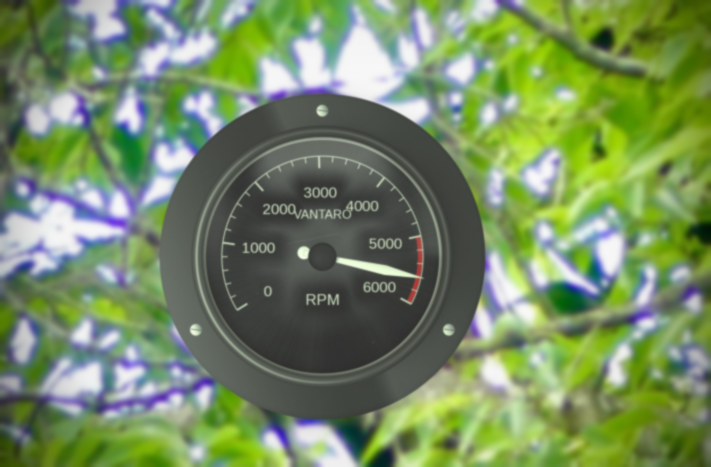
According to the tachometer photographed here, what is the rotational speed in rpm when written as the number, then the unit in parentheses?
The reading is 5600 (rpm)
